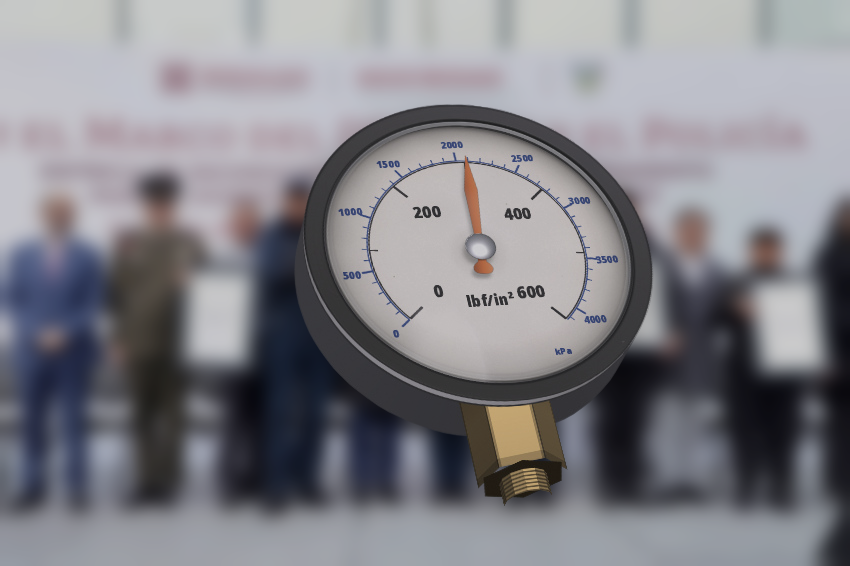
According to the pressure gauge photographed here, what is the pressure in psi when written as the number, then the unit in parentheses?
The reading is 300 (psi)
